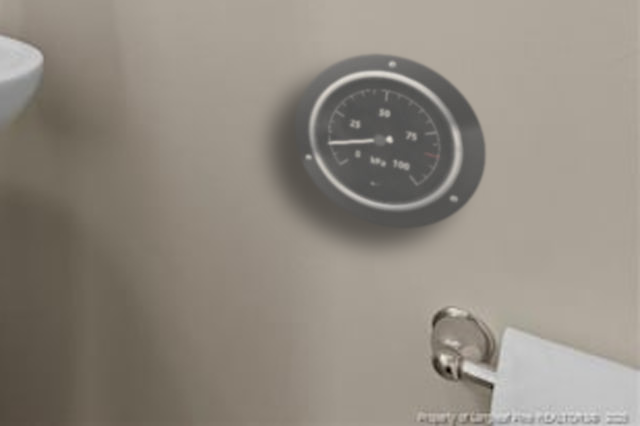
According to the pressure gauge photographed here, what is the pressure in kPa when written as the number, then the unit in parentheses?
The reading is 10 (kPa)
